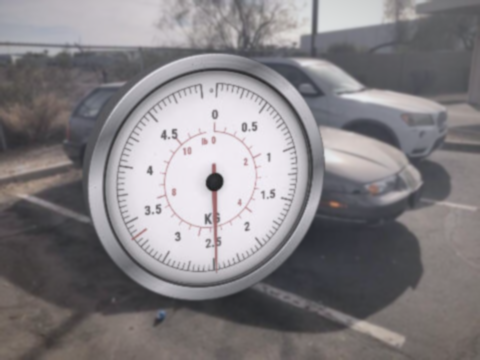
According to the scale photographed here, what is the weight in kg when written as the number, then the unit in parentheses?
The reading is 2.5 (kg)
